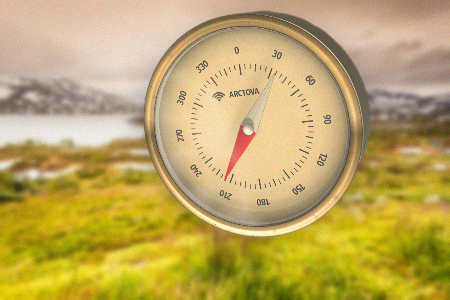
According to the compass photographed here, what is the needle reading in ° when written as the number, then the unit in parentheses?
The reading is 215 (°)
